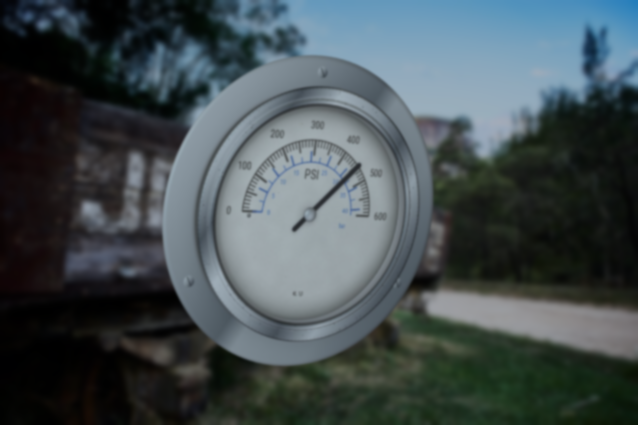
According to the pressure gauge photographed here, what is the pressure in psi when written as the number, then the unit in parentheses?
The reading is 450 (psi)
